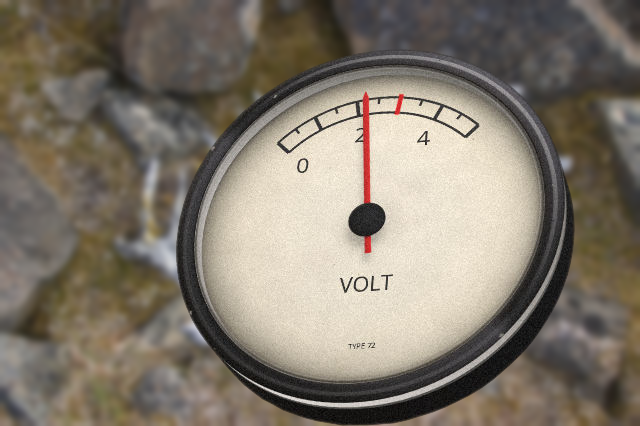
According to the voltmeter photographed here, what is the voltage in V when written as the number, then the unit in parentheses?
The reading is 2.25 (V)
